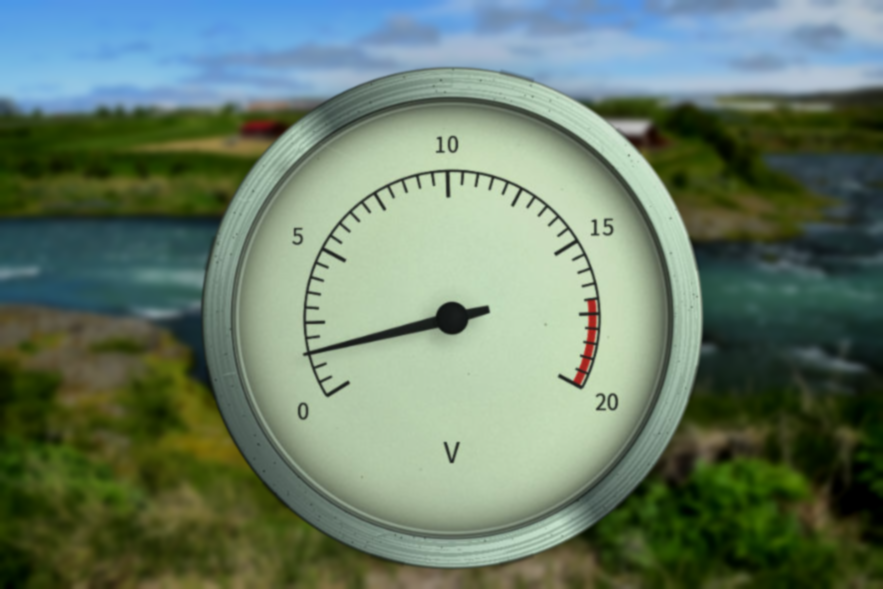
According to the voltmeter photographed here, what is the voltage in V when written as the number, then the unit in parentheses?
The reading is 1.5 (V)
